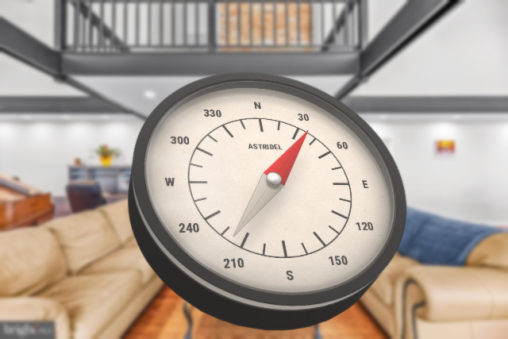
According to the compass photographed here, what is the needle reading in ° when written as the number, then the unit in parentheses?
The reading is 37.5 (°)
